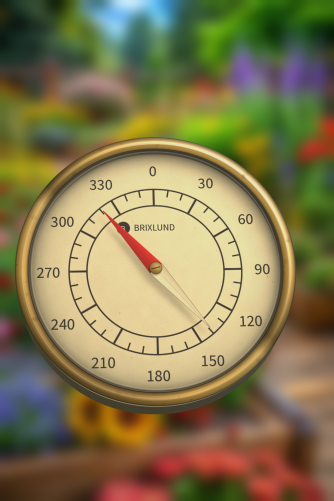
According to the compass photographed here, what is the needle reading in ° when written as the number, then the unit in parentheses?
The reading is 320 (°)
